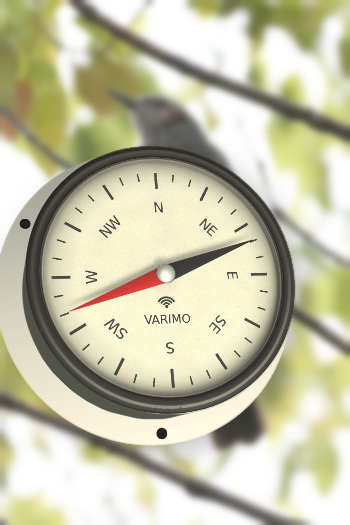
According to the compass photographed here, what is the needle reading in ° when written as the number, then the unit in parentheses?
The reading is 250 (°)
